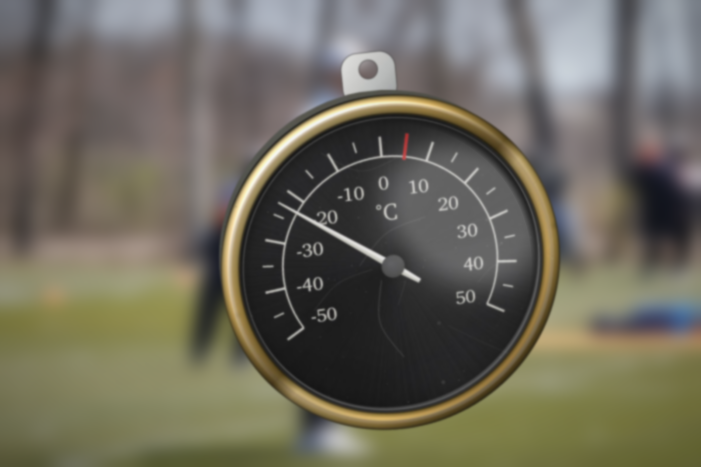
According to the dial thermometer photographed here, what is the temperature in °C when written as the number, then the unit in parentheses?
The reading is -22.5 (°C)
